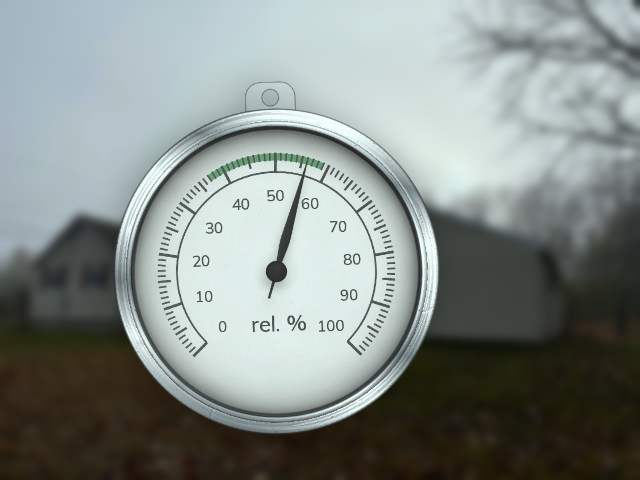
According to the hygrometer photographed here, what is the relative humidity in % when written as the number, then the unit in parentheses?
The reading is 56 (%)
